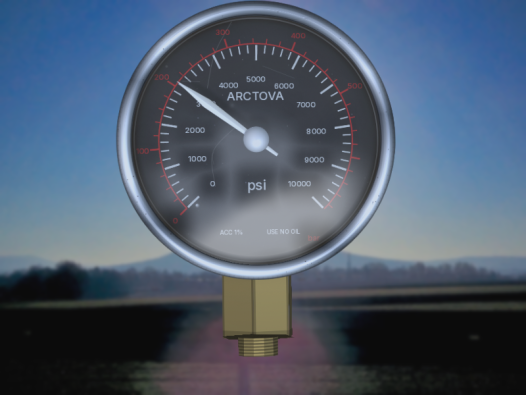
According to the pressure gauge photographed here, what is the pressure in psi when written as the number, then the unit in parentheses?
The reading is 3000 (psi)
